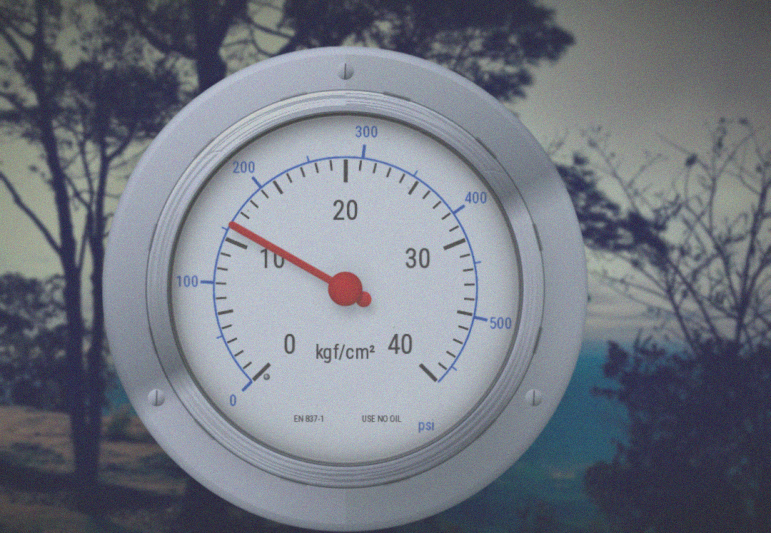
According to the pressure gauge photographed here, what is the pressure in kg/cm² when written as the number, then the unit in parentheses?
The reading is 11 (kg/cm²)
